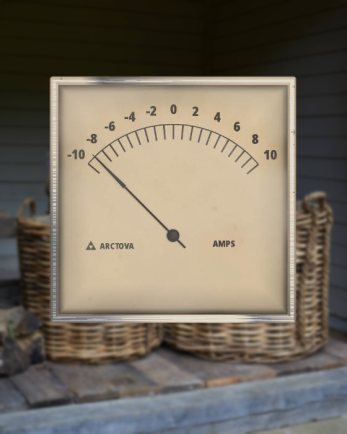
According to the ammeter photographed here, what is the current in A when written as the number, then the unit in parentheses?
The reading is -9 (A)
